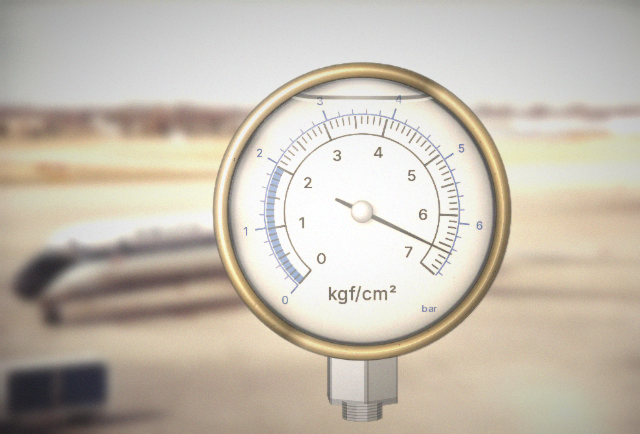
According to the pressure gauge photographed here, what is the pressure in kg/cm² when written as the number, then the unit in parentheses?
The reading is 6.6 (kg/cm²)
